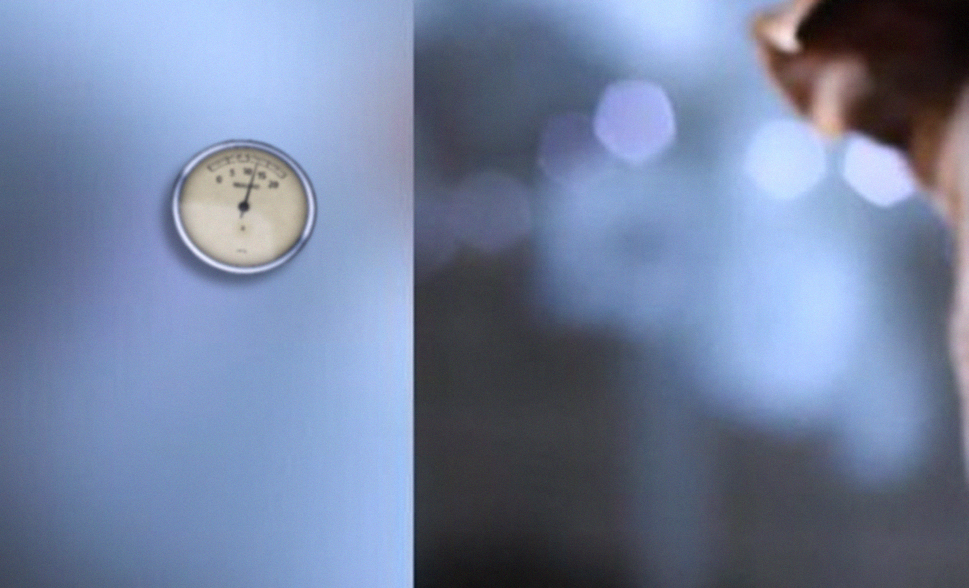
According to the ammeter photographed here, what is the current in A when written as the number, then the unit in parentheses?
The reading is 12.5 (A)
